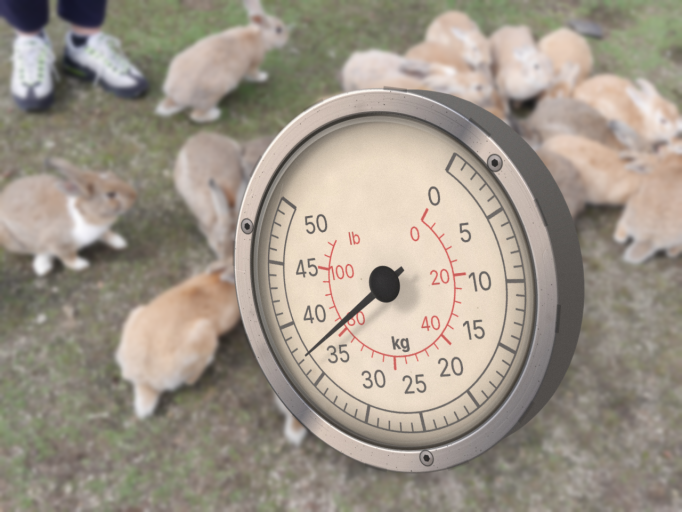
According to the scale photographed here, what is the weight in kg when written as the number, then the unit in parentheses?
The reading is 37 (kg)
